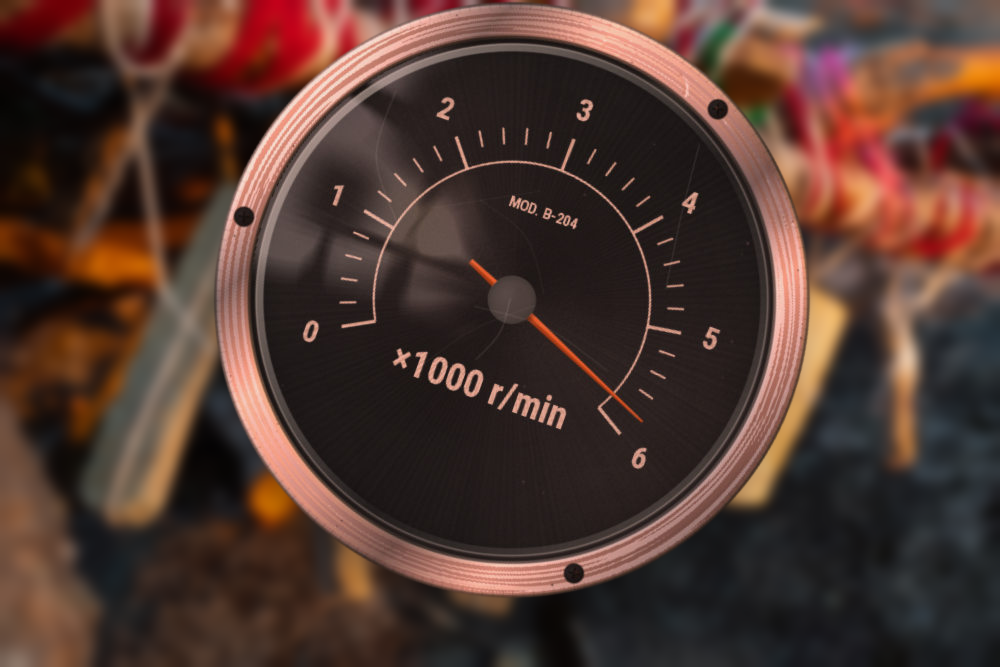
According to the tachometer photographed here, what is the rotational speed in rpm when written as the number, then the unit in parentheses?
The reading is 5800 (rpm)
